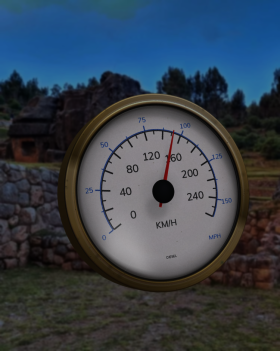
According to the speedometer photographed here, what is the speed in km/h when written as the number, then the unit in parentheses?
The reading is 150 (km/h)
